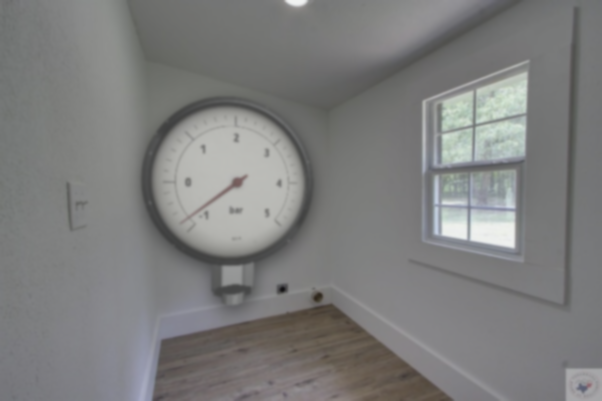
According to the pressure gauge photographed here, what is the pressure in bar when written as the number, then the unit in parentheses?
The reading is -0.8 (bar)
